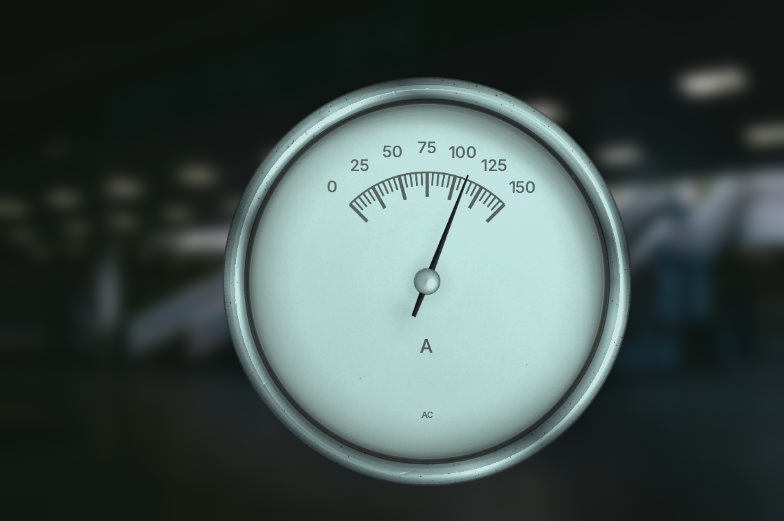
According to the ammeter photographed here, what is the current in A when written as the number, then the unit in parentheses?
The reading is 110 (A)
